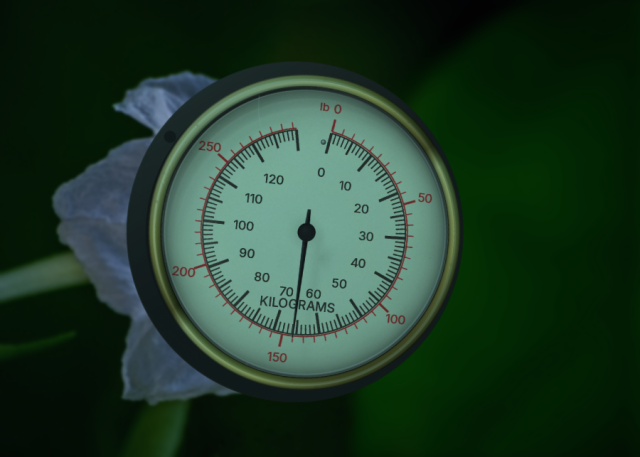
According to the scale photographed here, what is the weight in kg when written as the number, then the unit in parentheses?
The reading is 66 (kg)
